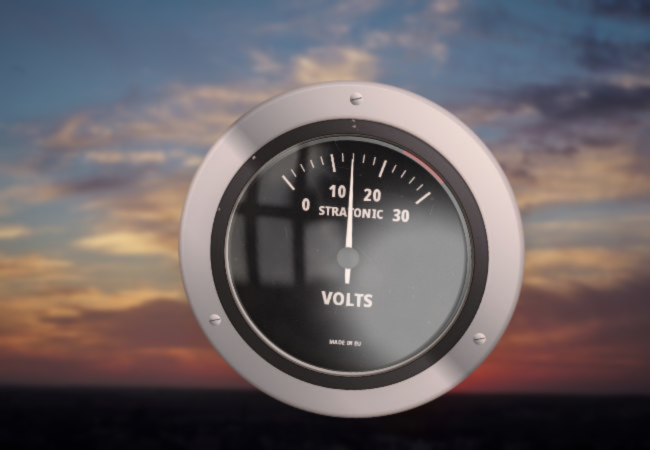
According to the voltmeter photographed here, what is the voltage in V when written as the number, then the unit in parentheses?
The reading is 14 (V)
